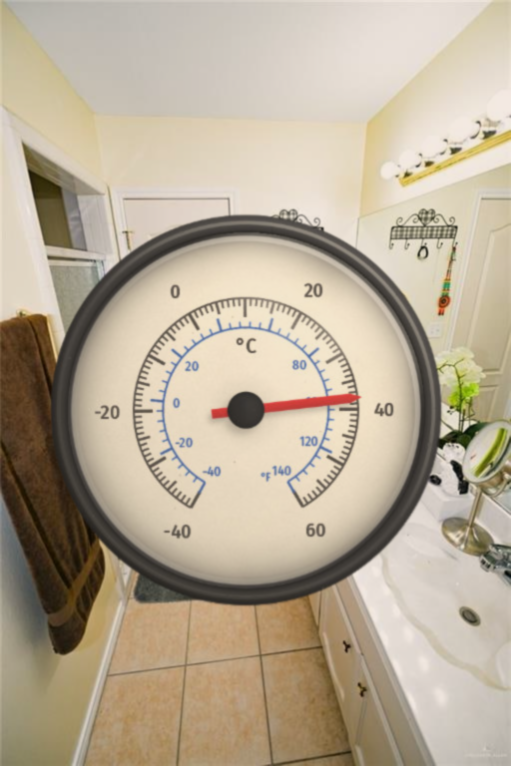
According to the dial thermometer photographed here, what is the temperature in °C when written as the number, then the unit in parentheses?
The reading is 38 (°C)
